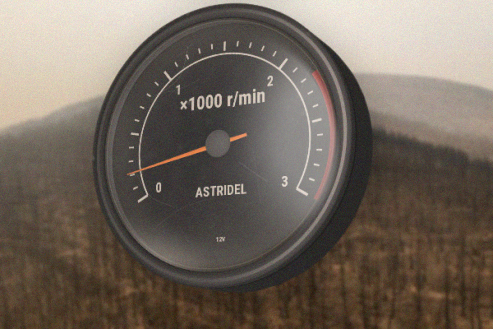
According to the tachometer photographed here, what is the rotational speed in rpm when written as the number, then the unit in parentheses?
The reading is 200 (rpm)
